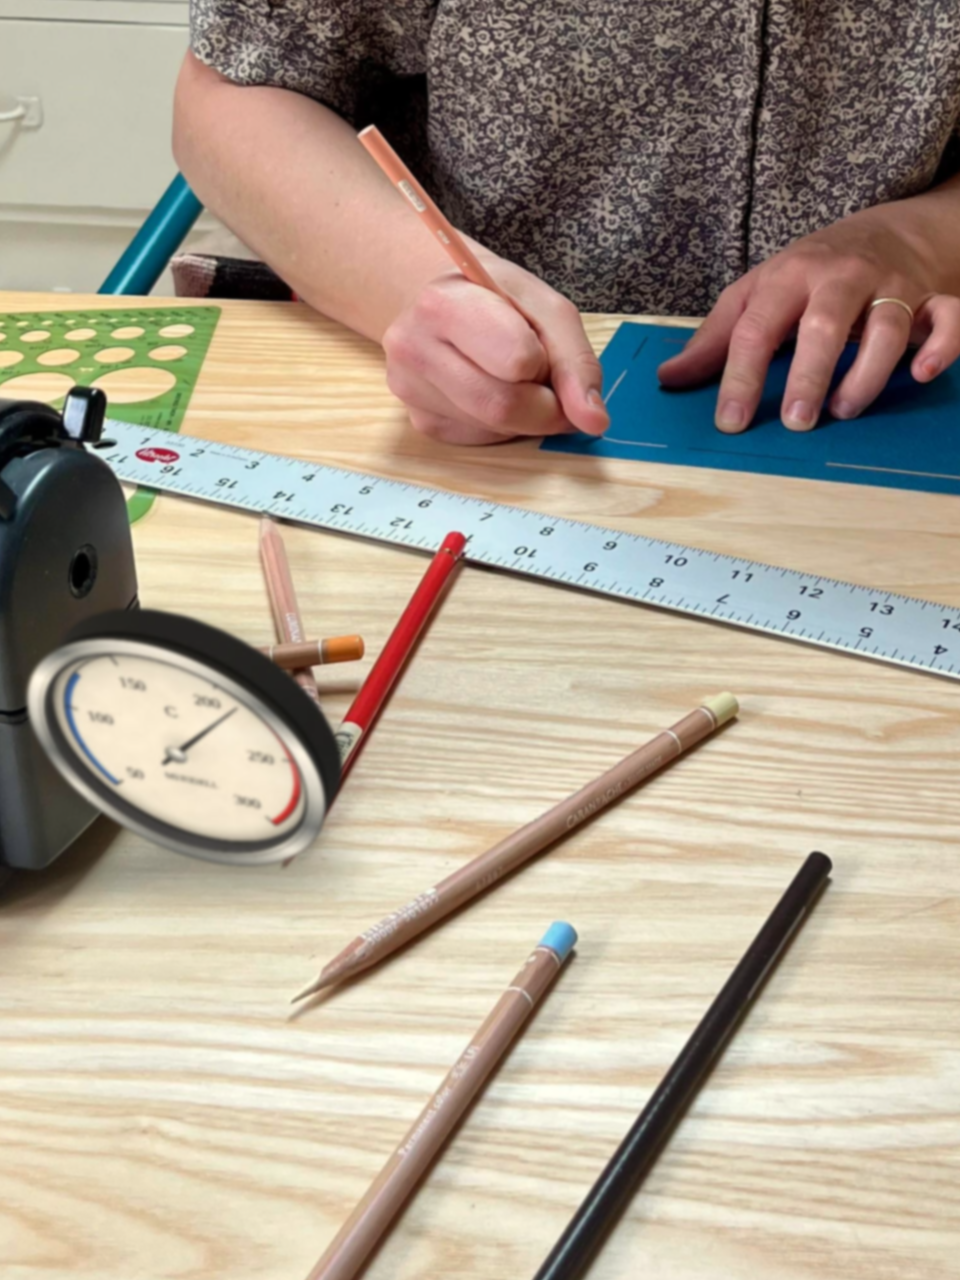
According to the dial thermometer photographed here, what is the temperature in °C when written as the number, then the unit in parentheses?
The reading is 212.5 (°C)
